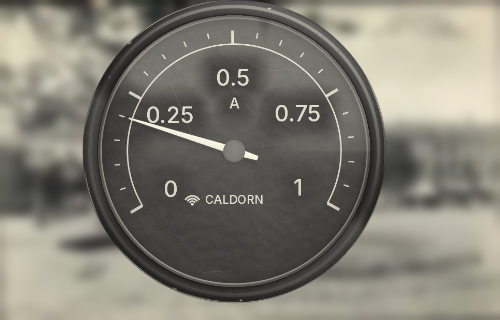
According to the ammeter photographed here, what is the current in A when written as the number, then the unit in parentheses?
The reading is 0.2 (A)
